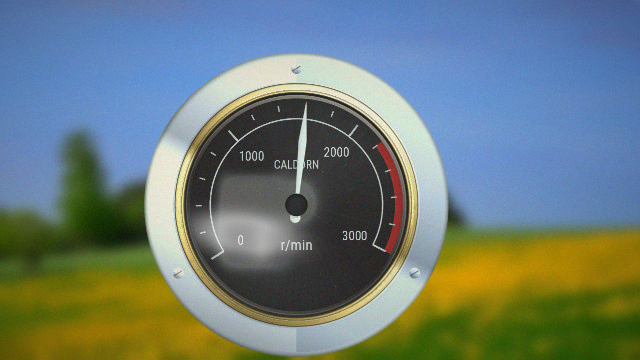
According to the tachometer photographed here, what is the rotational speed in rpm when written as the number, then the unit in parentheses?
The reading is 1600 (rpm)
